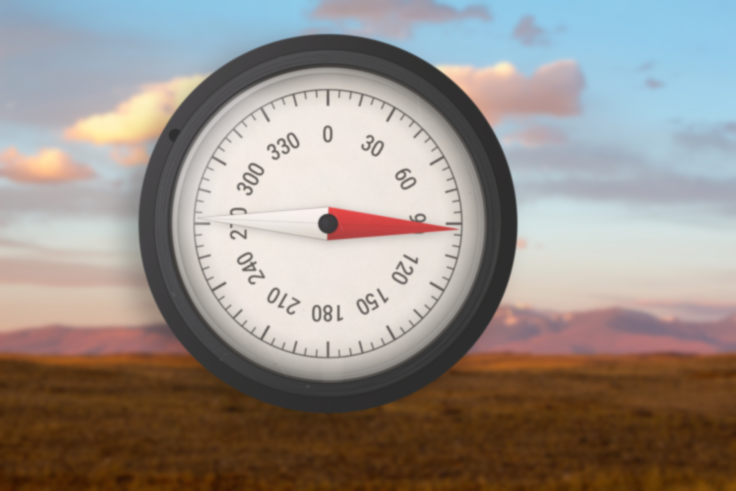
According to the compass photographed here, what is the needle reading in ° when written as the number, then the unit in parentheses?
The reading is 92.5 (°)
